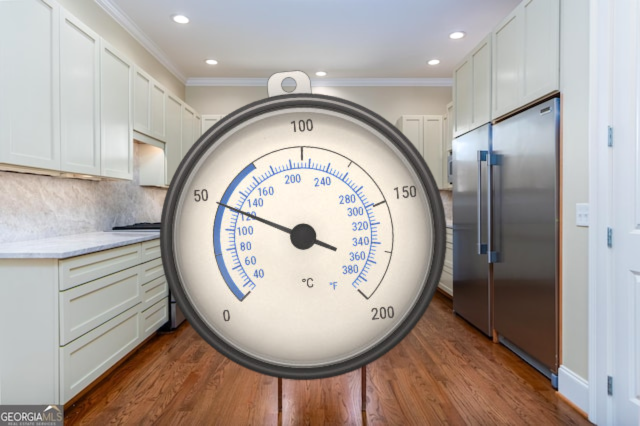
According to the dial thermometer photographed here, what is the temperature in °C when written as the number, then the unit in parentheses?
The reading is 50 (°C)
